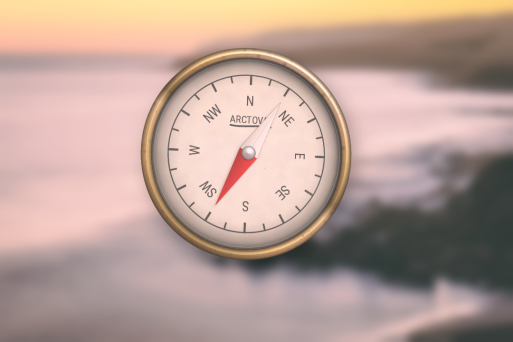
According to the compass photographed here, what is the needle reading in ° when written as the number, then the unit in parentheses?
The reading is 210 (°)
